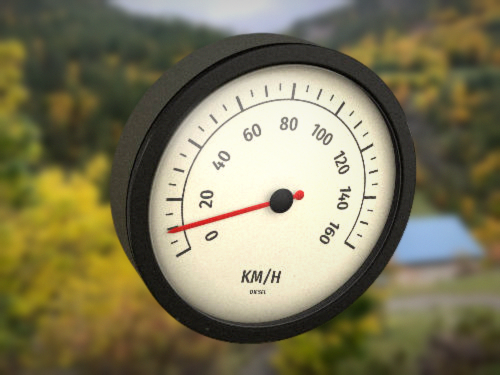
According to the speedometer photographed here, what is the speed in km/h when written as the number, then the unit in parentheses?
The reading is 10 (km/h)
